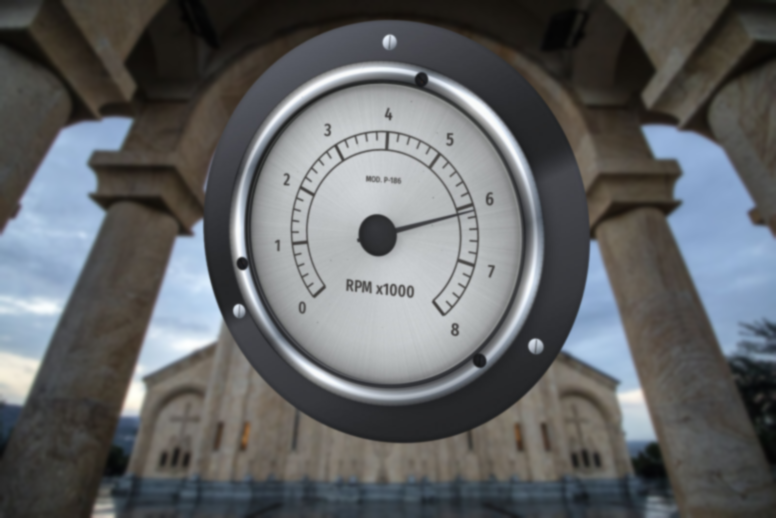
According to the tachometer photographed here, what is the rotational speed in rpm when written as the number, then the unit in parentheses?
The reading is 6100 (rpm)
